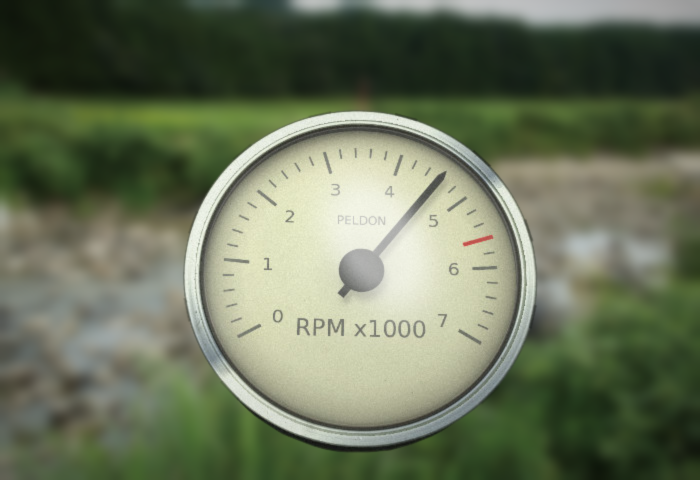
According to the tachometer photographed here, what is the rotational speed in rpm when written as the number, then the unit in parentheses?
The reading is 4600 (rpm)
